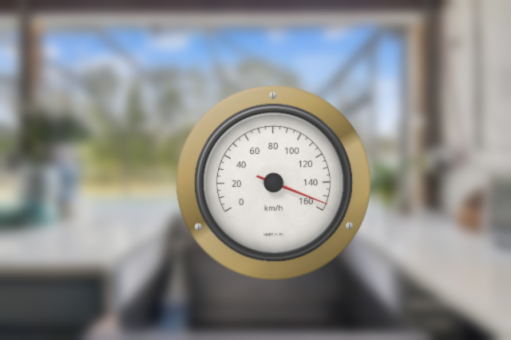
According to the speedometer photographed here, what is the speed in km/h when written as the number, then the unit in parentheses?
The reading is 155 (km/h)
